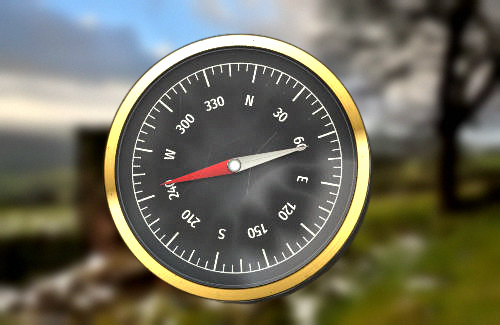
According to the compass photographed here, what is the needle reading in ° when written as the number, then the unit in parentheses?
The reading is 245 (°)
